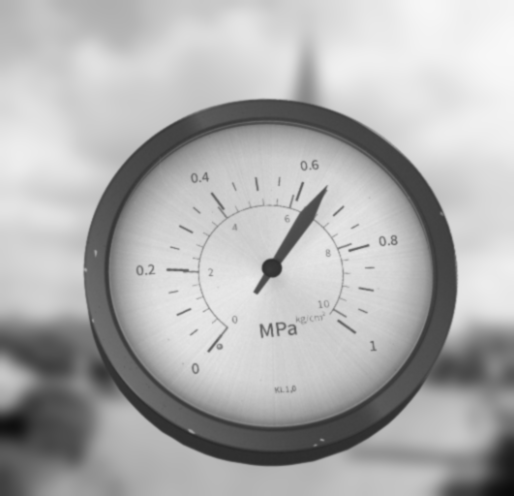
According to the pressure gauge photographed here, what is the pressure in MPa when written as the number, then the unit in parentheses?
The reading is 0.65 (MPa)
